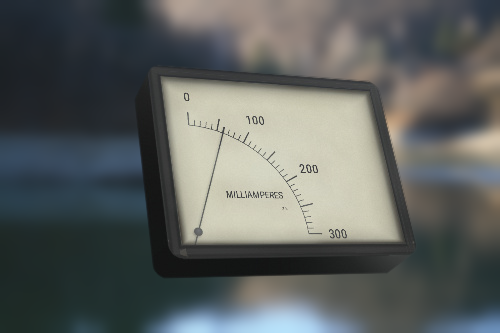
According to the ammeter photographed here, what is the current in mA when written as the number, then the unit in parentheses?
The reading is 60 (mA)
